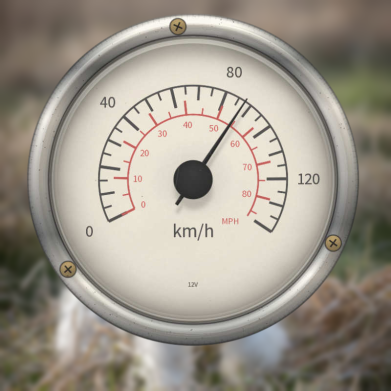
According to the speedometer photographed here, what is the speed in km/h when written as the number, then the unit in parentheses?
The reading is 87.5 (km/h)
